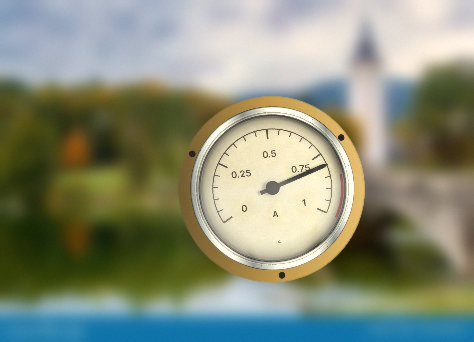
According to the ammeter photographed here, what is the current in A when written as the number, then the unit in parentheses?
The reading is 0.8 (A)
